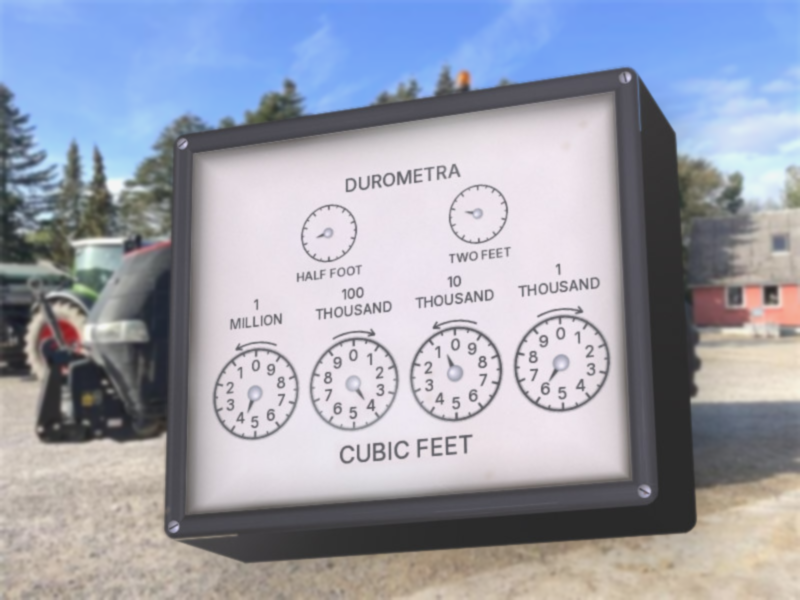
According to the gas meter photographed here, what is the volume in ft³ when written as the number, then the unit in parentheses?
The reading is 440600 (ft³)
